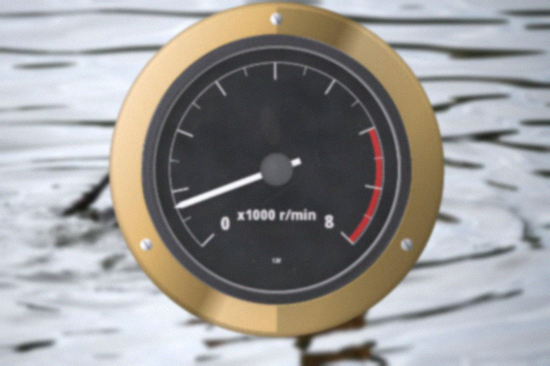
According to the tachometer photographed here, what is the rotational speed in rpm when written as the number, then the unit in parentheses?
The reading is 750 (rpm)
